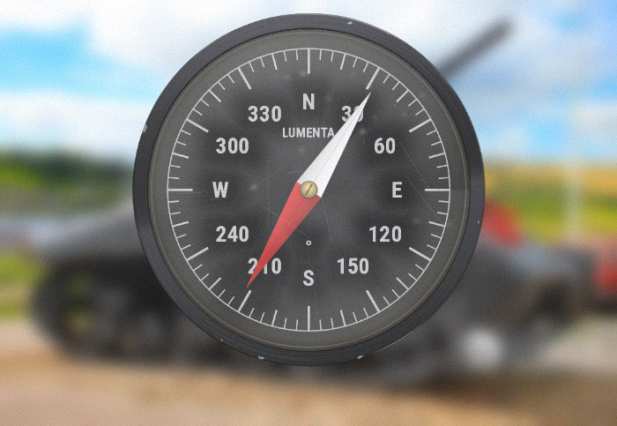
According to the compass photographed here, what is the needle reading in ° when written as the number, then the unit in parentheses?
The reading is 212.5 (°)
